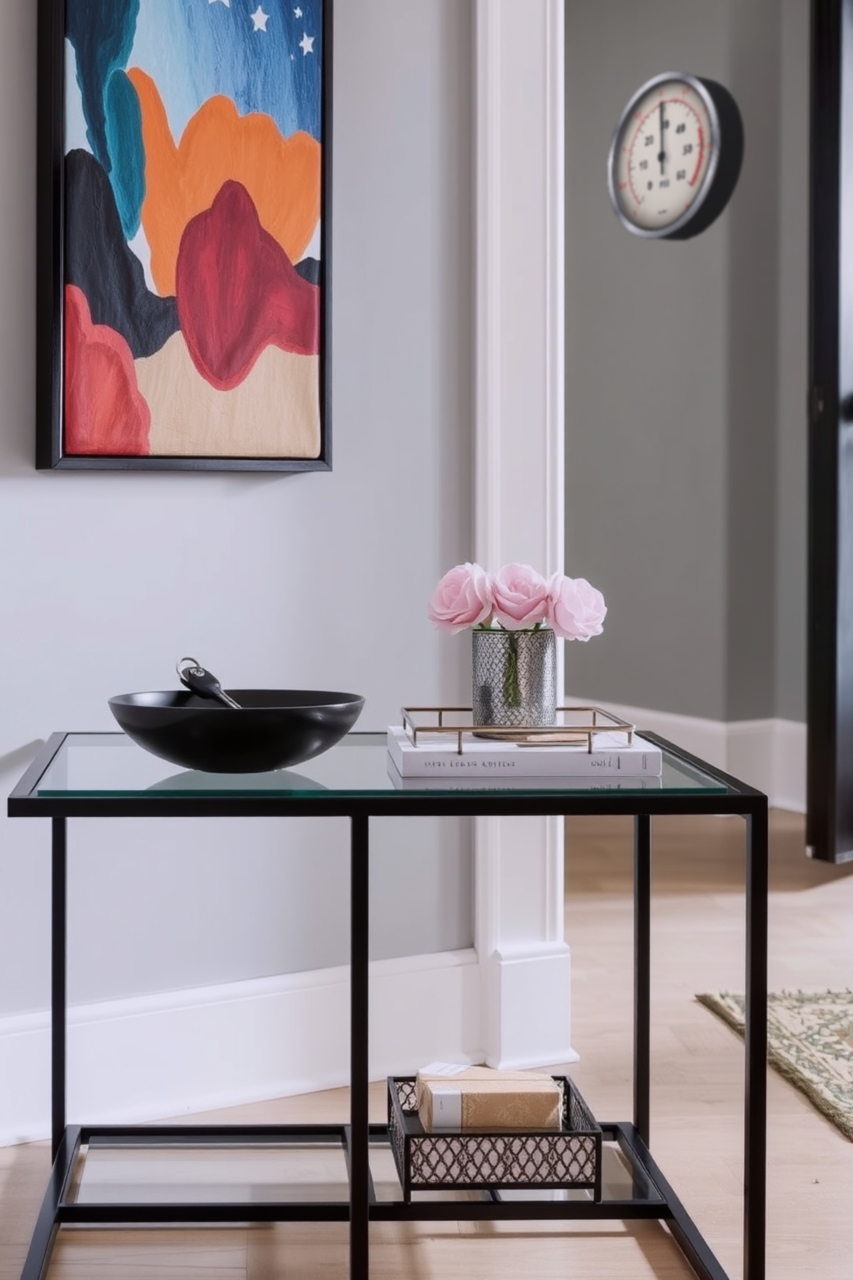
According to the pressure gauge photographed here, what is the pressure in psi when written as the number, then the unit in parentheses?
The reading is 30 (psi)
